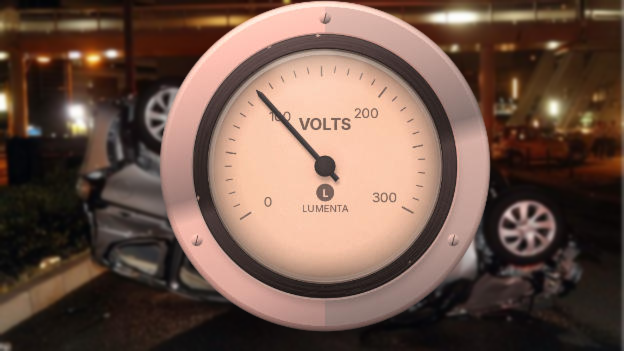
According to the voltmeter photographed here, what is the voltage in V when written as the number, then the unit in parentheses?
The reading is 100 (V)
